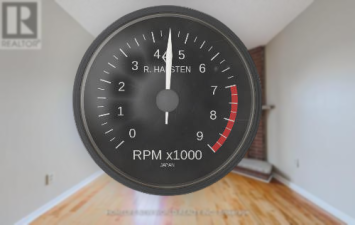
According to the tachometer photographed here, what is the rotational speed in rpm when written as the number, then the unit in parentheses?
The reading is 4500 (rpm)
